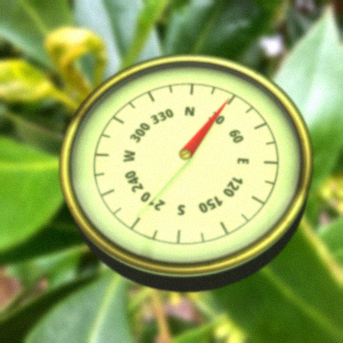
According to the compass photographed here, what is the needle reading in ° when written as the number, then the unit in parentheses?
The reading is 30 (°)
